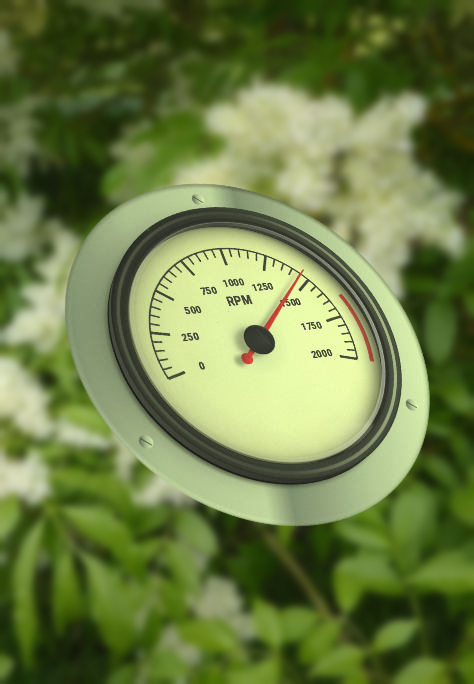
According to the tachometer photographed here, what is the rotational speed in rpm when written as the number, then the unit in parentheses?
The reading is 1450 (rpm)
